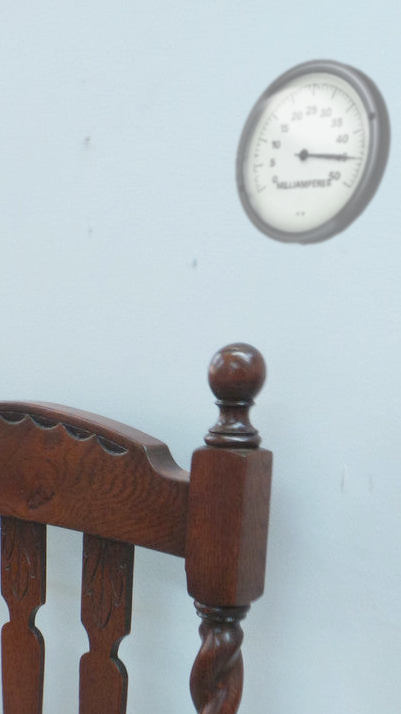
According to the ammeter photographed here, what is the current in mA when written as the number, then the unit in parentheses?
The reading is 45 (mA)
